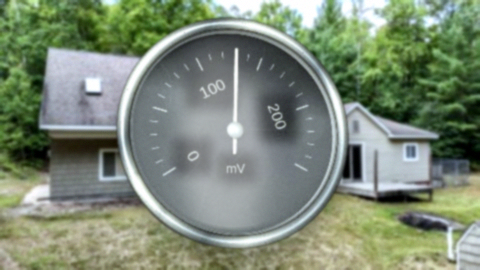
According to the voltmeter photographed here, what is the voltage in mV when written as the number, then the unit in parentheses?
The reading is 130 (mV)
